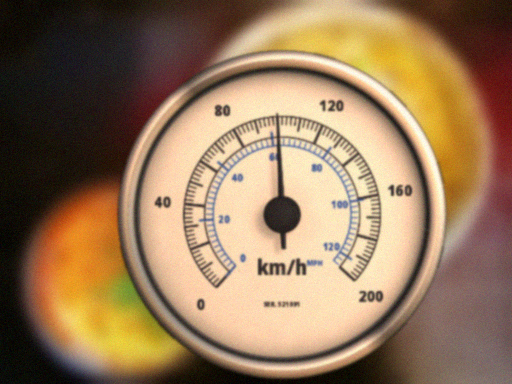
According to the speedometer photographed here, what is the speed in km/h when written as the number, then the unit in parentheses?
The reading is 100 (km/h)
